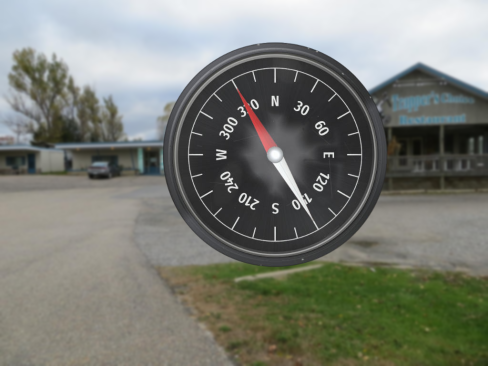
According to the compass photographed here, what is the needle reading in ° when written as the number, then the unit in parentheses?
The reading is 330 (°)
